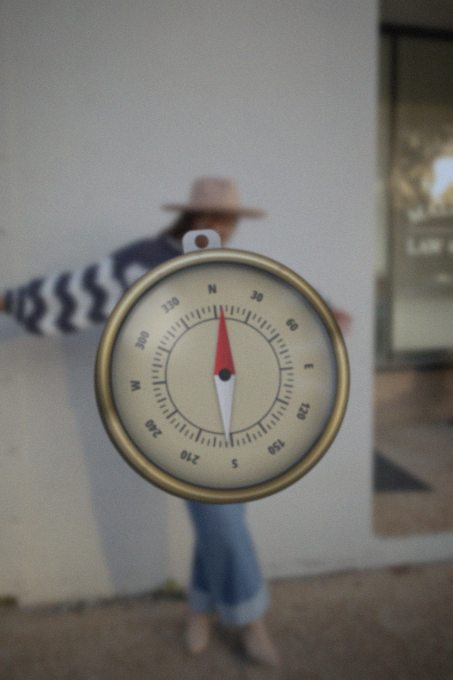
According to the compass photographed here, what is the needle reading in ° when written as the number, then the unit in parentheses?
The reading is 5 (°)
